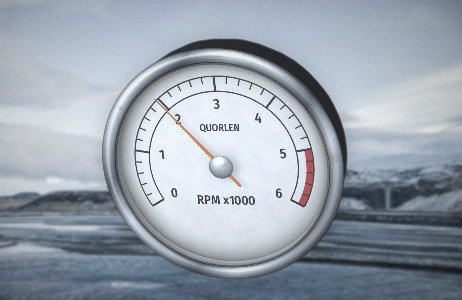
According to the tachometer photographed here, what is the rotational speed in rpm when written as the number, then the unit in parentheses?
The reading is 2000 (rpm)
